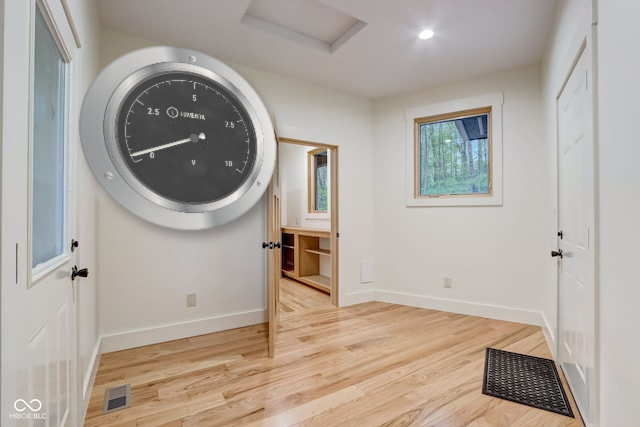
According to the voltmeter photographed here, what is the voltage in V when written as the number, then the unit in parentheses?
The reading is 0.25 (V)
